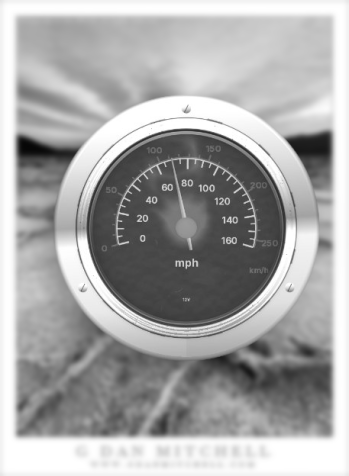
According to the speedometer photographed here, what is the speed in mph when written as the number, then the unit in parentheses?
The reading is 70 (mph)
